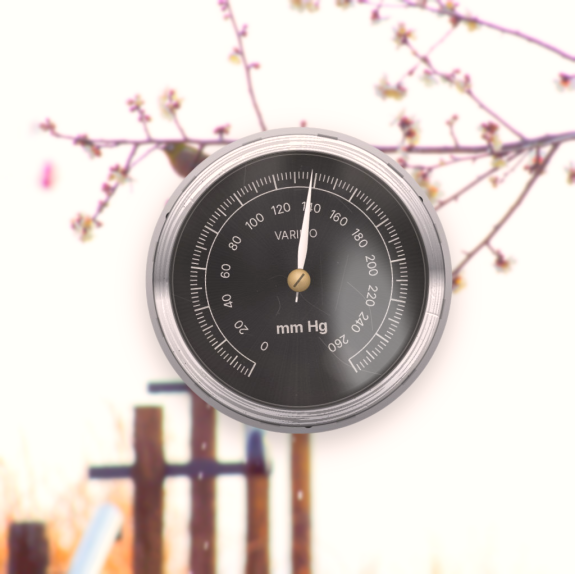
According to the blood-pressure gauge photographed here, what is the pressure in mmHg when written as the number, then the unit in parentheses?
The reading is 138 (mmHg)
